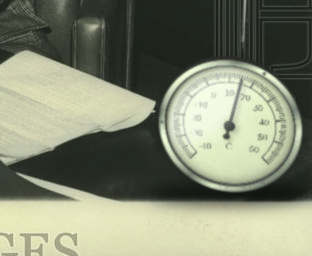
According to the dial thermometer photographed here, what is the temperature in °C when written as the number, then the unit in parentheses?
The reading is 15 (°C)
